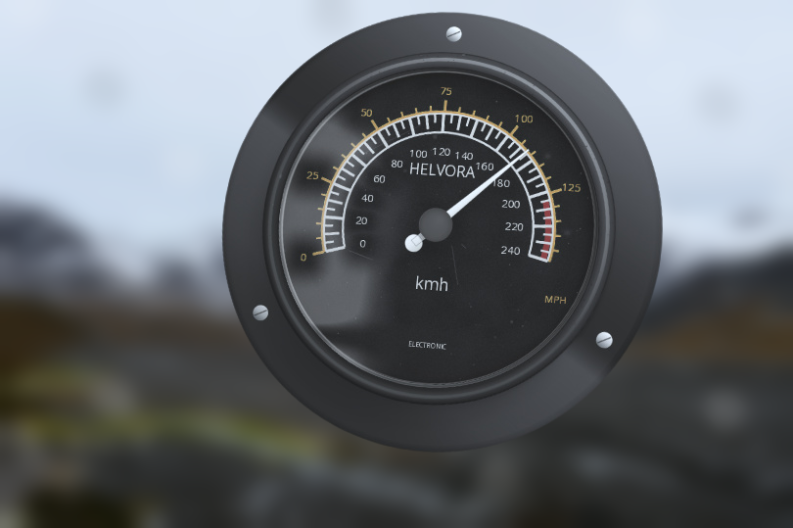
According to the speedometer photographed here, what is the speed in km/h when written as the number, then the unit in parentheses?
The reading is 175 (km/h)
